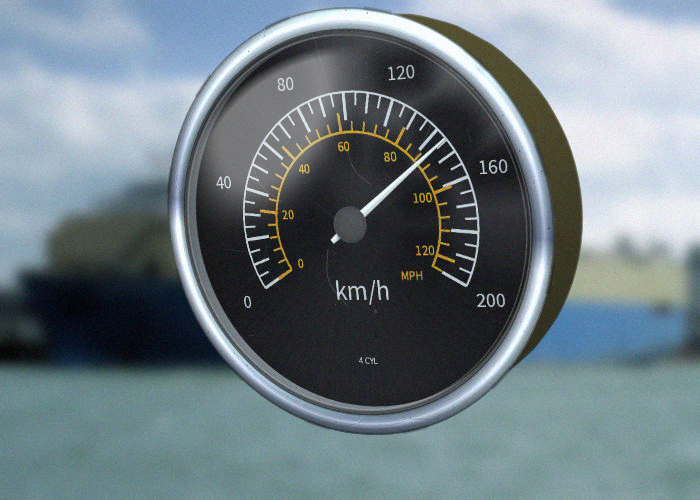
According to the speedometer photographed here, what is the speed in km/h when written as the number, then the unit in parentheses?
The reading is 145 (km/h)
